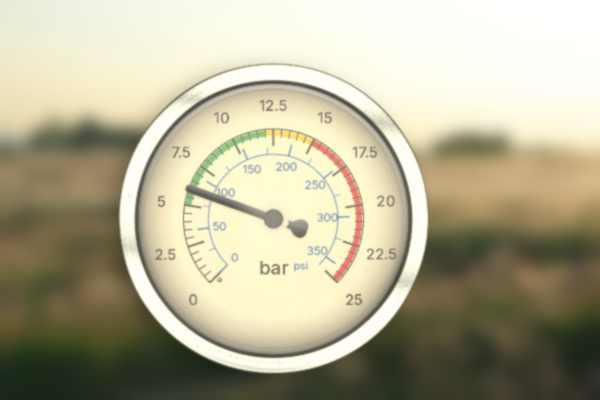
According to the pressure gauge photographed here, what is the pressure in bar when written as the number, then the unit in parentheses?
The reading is 6 (bar)
